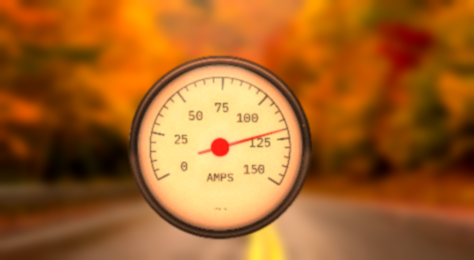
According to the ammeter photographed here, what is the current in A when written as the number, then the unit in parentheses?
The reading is 120 (A)
